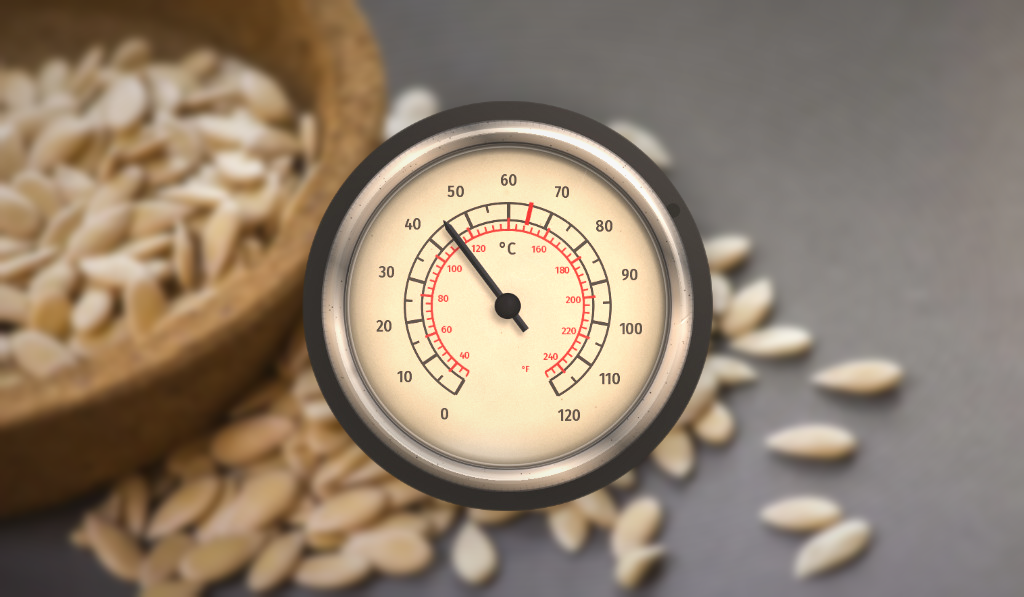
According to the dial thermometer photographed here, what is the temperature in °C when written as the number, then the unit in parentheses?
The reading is 45 (°C)
